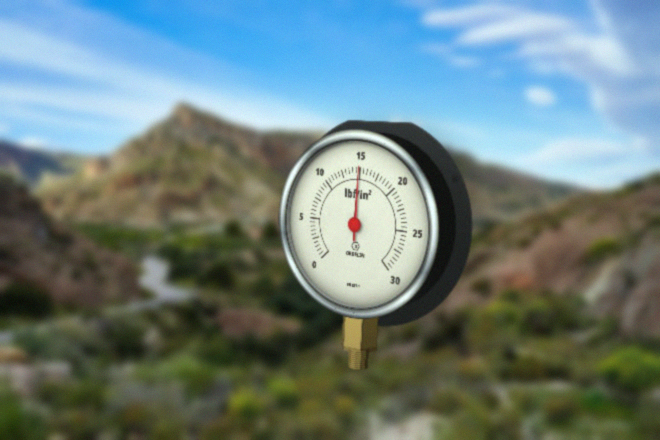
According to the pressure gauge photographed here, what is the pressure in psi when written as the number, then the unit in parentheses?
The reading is 15 (psi)
